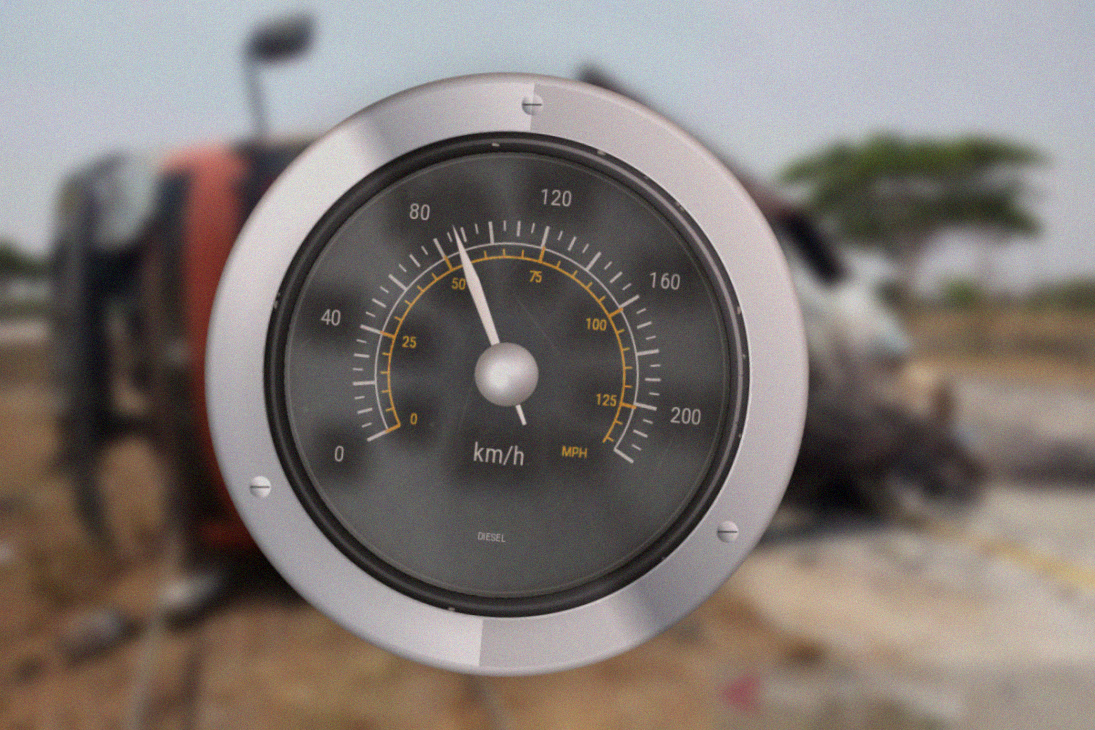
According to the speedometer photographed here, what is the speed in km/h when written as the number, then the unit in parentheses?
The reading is 87.5 (km/h)
